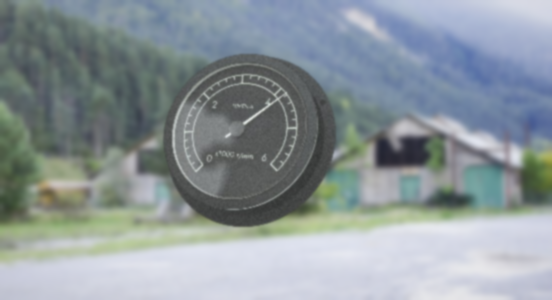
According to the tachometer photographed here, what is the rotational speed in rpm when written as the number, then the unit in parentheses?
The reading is 4200 (rpm)
